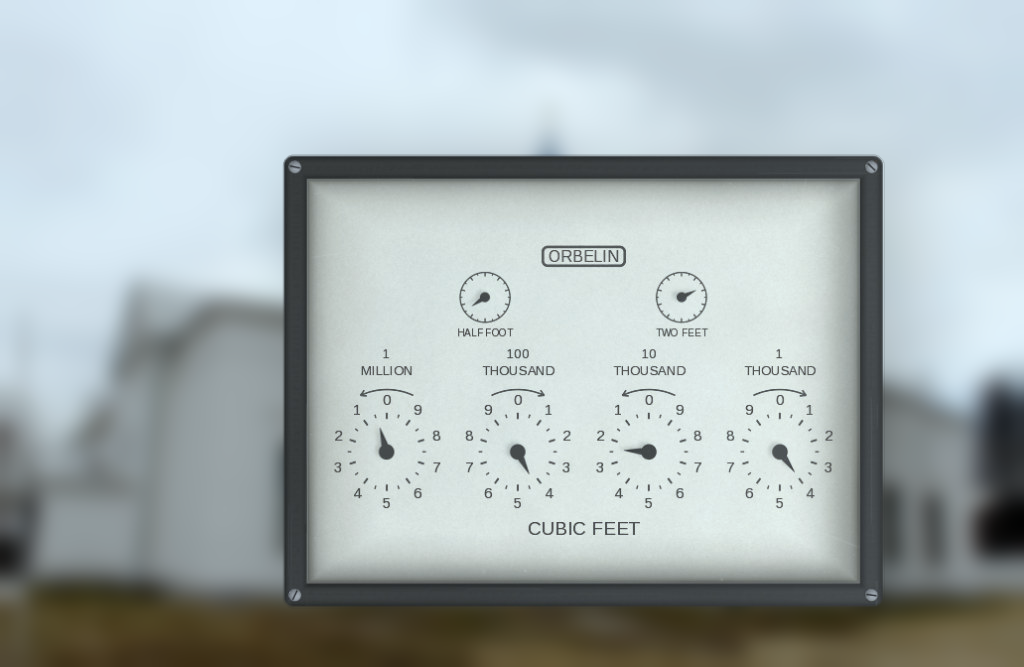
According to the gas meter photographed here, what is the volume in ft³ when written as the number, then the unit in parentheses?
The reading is 42400 (ft³)
